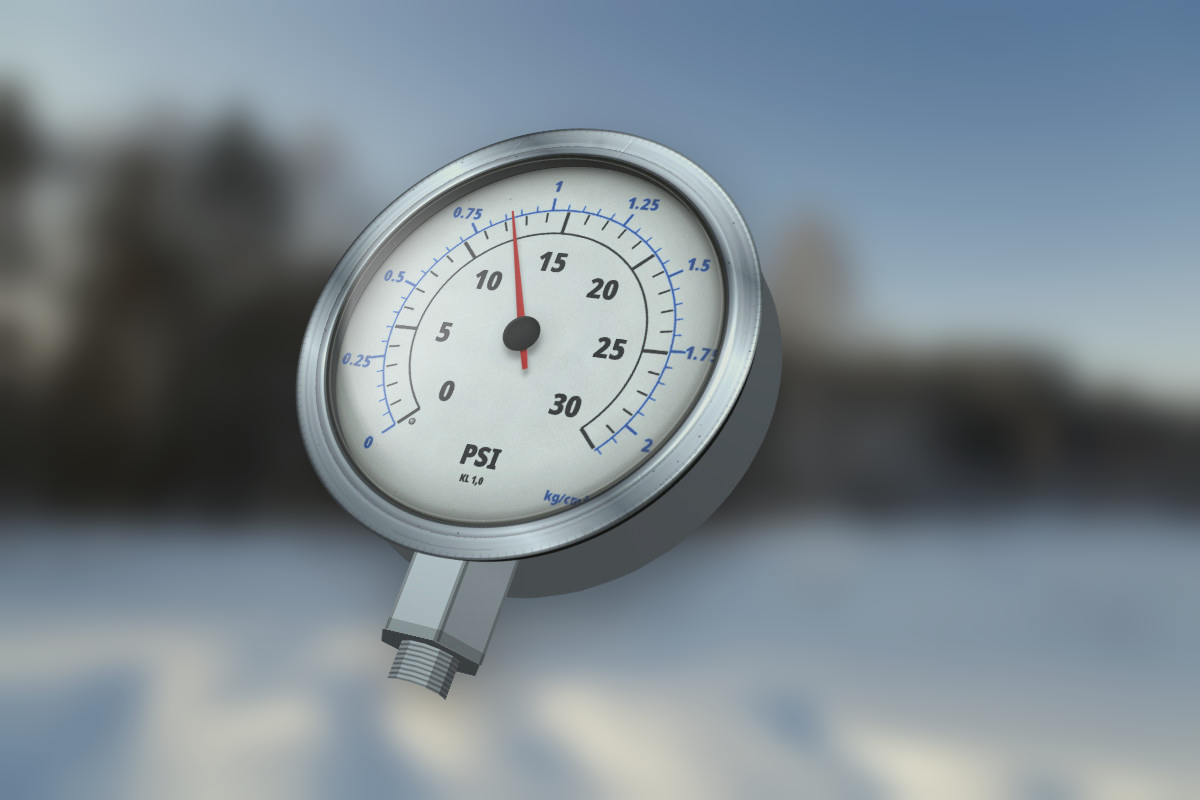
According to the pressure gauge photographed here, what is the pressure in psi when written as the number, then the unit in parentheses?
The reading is 12.5 (psi)
